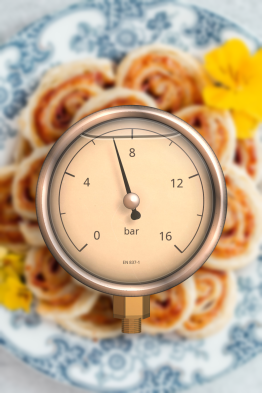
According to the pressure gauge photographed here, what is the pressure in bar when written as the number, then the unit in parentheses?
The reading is 7 (bar)
